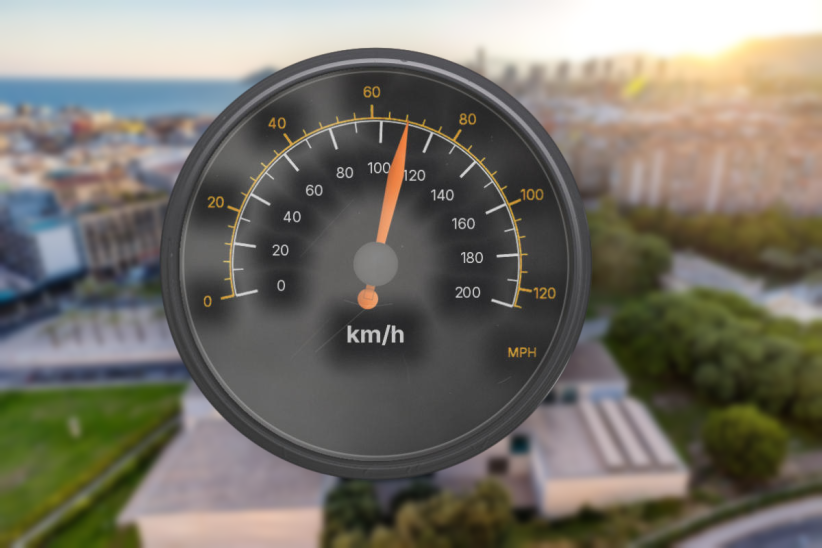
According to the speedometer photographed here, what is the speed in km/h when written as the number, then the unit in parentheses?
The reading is 110 (km/h)
